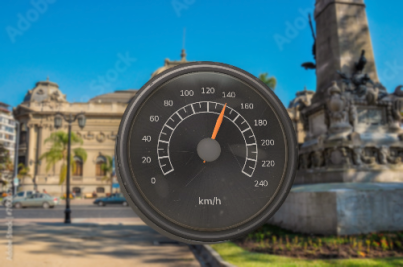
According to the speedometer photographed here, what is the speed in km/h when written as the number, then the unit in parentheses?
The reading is 140 (km/h)
